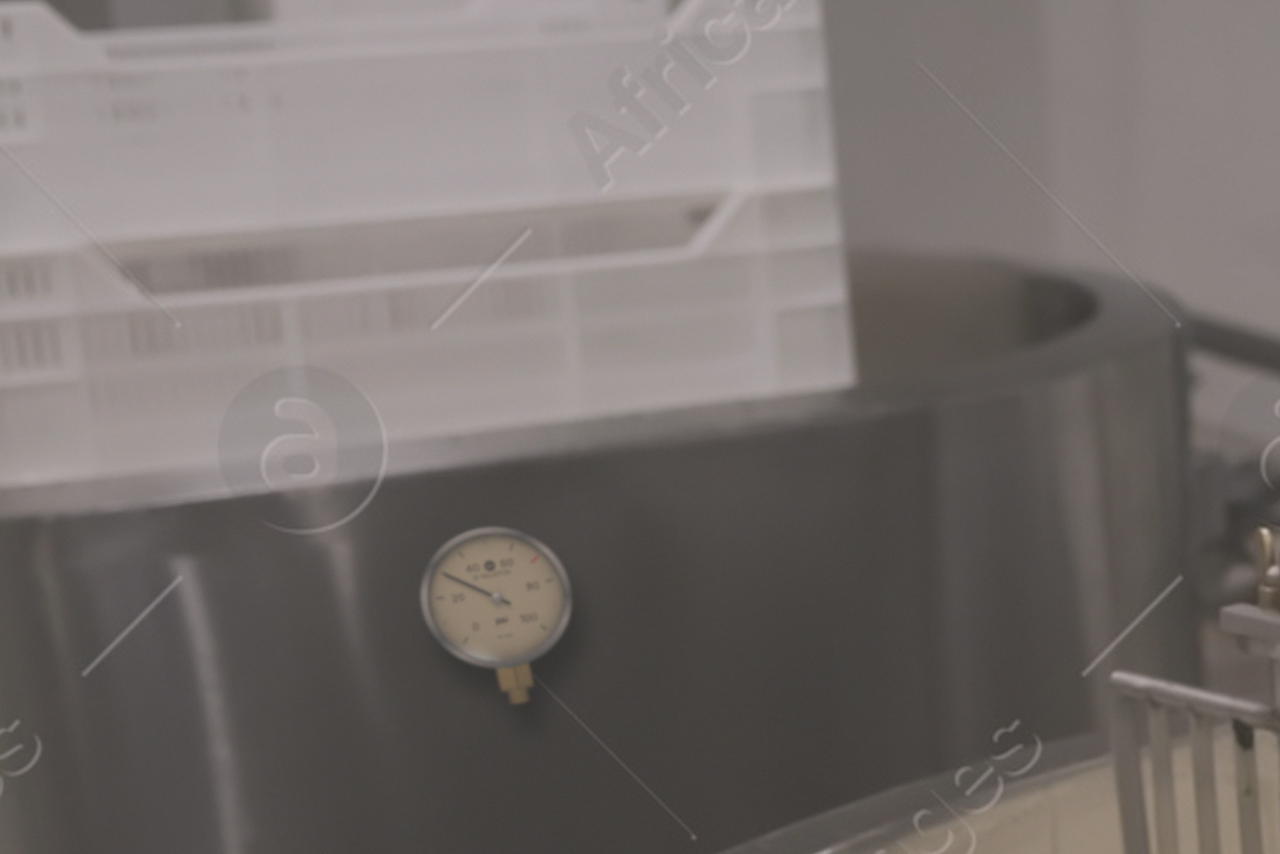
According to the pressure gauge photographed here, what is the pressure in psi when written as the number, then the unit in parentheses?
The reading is 30 (psi)
